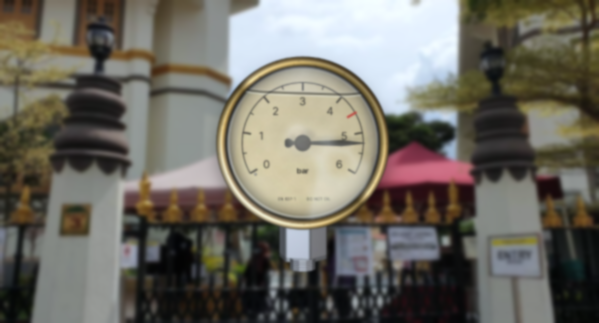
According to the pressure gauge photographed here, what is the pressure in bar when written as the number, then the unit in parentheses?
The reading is 5.25 (bar)
